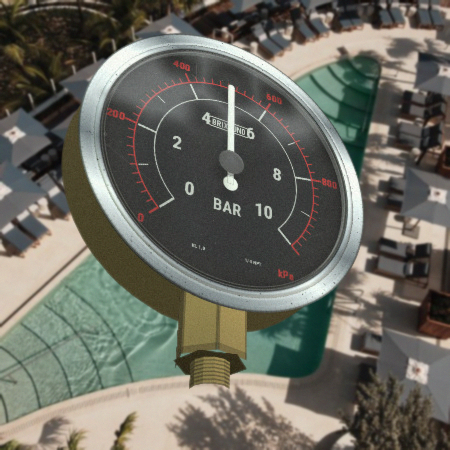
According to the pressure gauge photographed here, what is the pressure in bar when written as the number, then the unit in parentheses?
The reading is 5 (bar)
